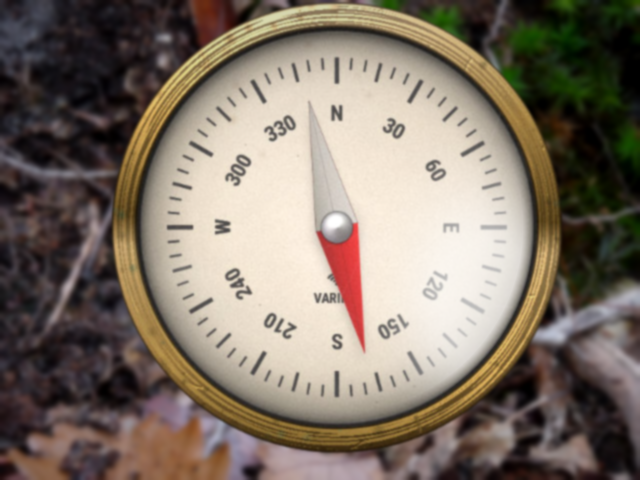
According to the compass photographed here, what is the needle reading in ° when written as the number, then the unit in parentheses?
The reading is 167.5 (°)
